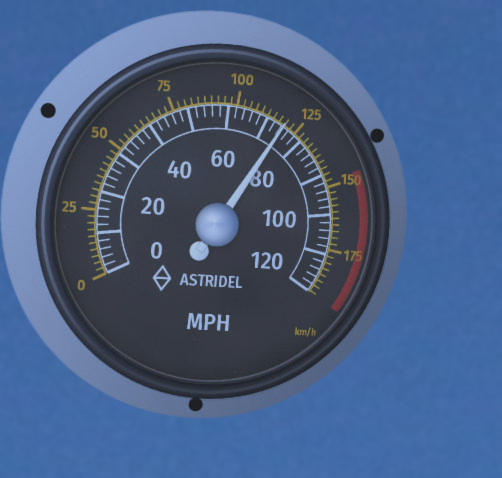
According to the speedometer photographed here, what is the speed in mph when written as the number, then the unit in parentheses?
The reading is 74 (mph)
